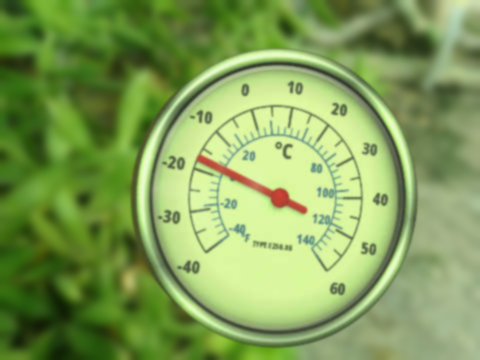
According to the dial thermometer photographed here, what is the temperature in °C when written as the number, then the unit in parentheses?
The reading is -17.5 (°C)
